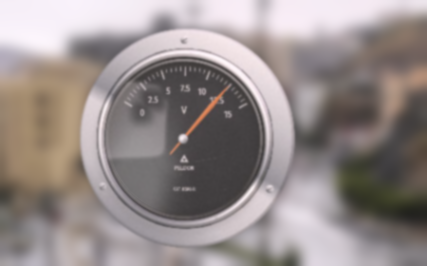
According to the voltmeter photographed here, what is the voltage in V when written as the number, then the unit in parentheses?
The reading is 12.5 (V)
